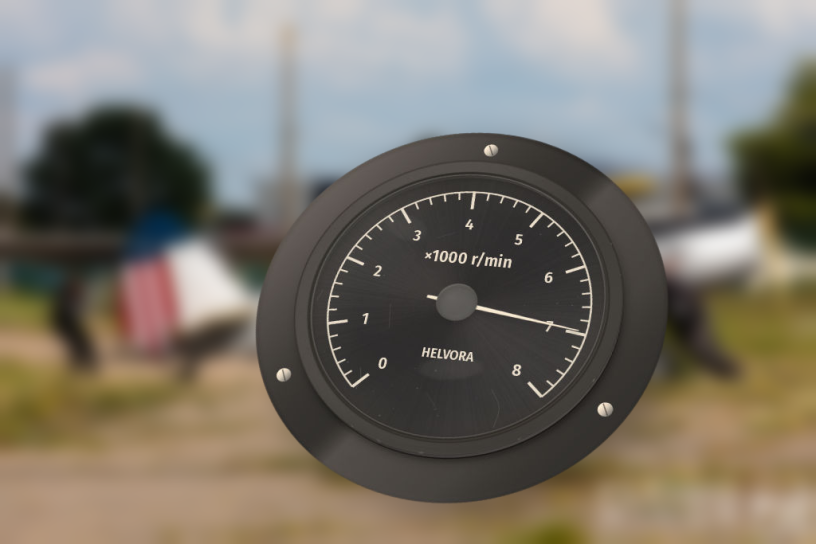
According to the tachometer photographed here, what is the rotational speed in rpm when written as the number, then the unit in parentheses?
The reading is 7000 (rpm)
